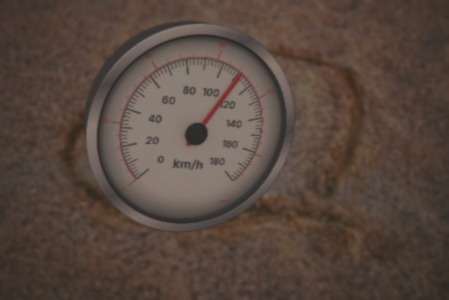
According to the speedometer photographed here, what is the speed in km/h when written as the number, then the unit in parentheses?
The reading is 110 (km/h)
